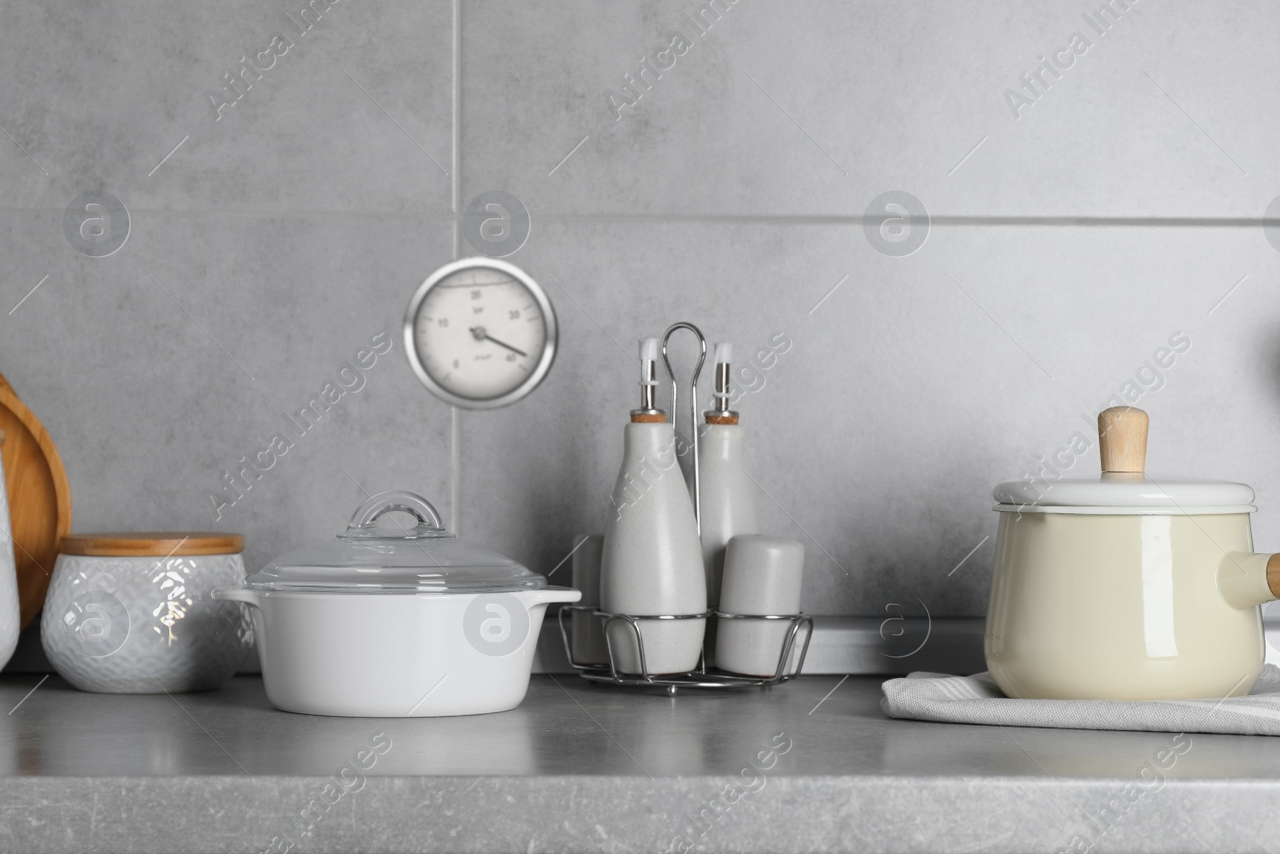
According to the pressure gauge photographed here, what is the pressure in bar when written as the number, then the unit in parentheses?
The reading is 38 (bar)
